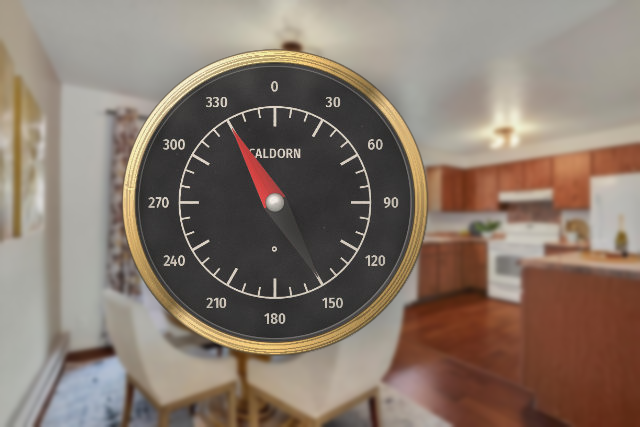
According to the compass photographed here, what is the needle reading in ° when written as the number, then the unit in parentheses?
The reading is 330 (°)
